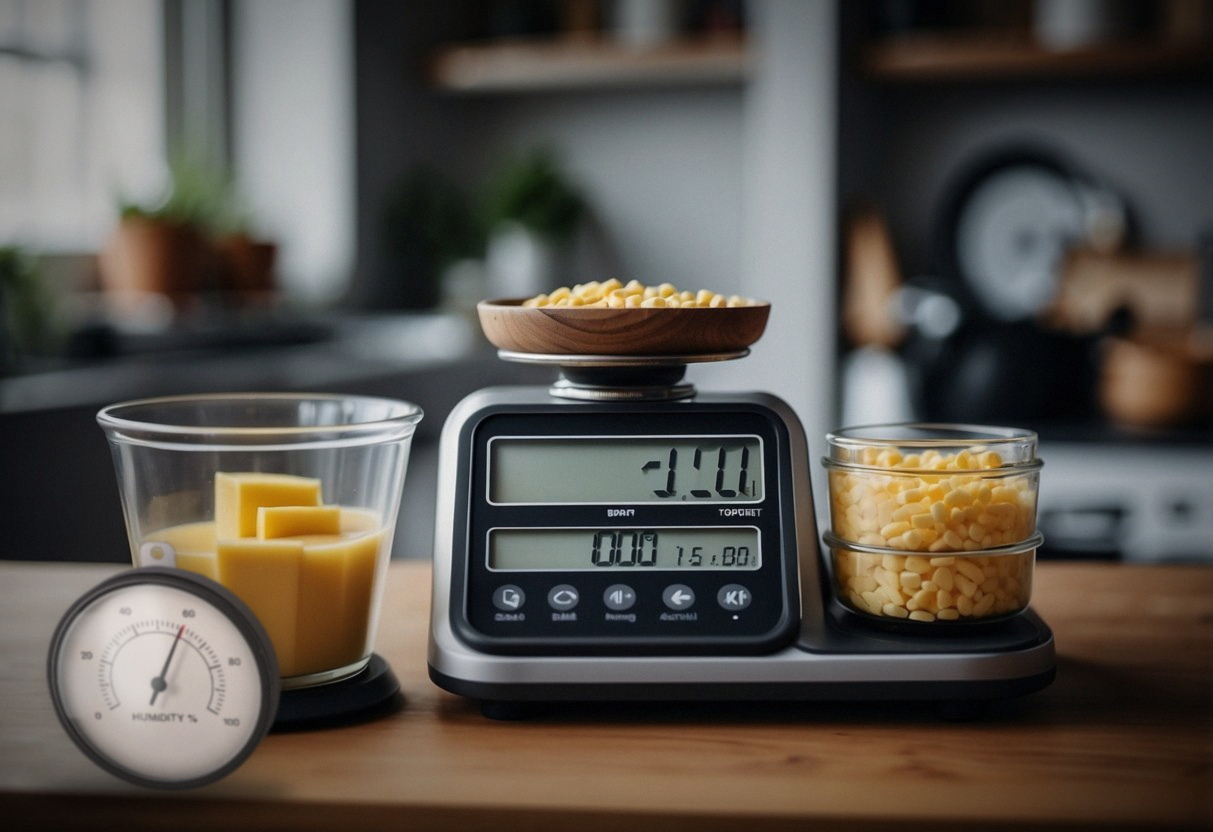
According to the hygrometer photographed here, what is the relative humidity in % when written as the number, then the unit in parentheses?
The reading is 60 (%)
